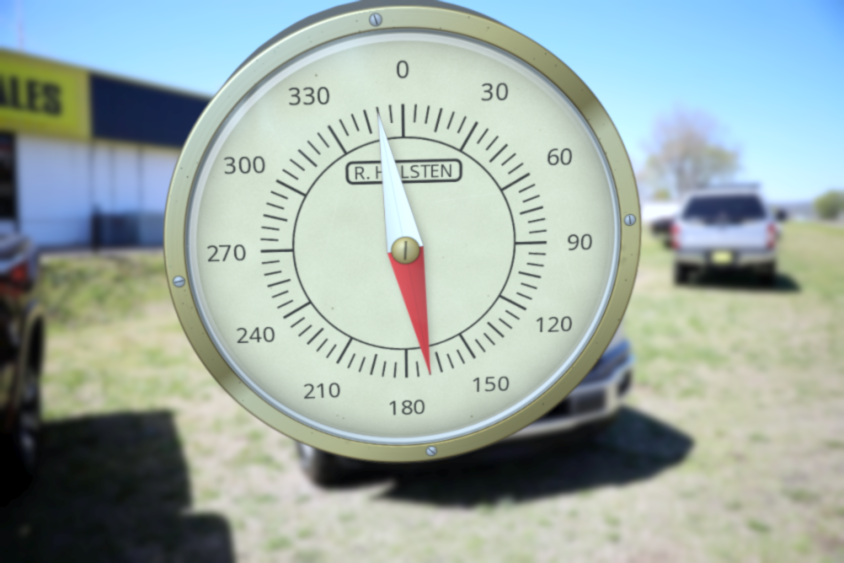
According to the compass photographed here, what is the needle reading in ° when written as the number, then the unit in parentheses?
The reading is 170 (°)
